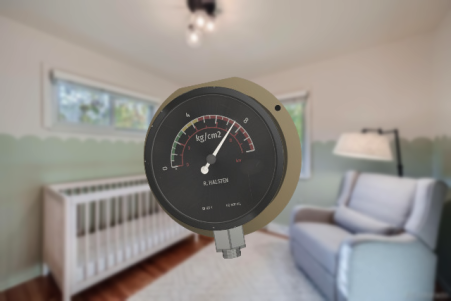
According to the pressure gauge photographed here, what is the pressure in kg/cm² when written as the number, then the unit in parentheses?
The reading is 7.5 (kg/cm²)
